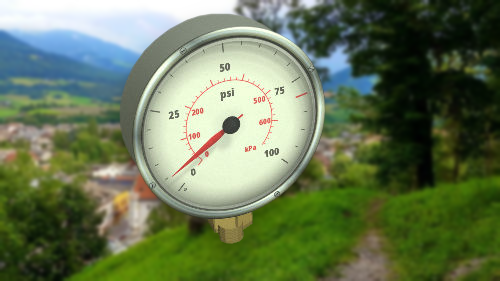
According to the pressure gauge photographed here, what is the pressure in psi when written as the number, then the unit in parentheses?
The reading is 5 (psi)
